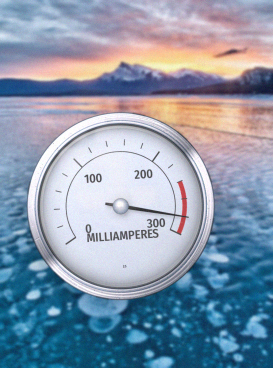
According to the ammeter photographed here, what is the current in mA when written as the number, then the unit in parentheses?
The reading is 280 (mA)
